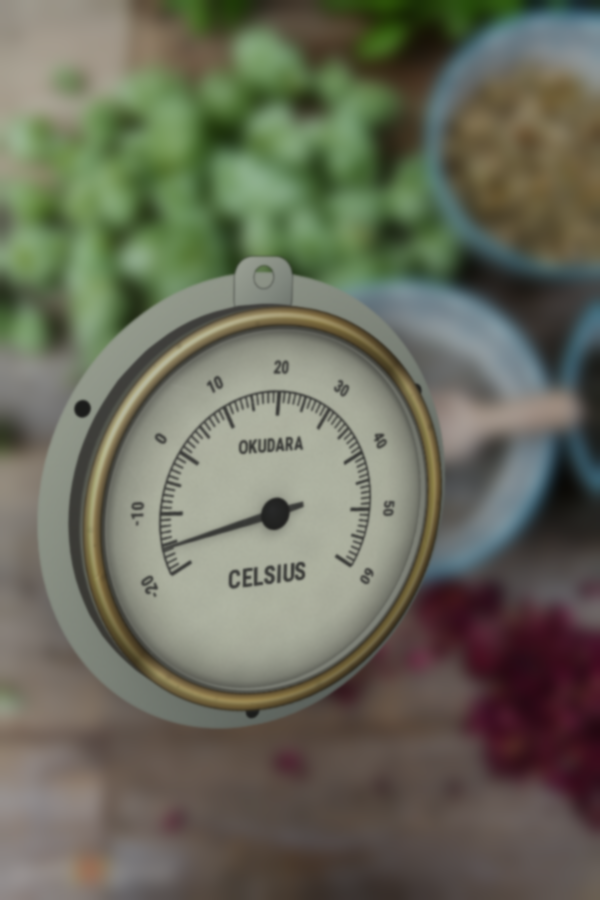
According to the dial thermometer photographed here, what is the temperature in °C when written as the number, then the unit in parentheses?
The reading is -15 (°C)
